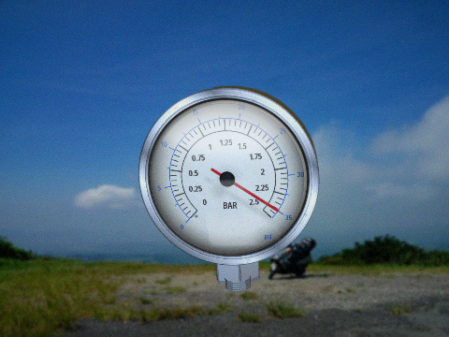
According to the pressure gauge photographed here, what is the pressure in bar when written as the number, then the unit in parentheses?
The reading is 2.4 (bar)
